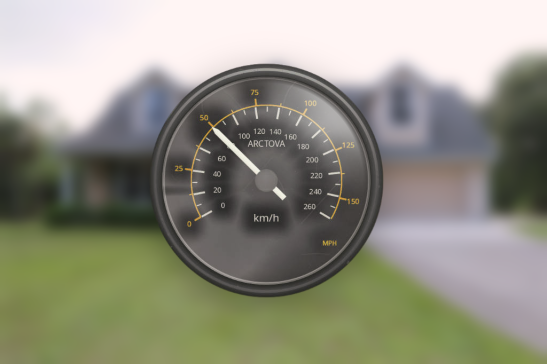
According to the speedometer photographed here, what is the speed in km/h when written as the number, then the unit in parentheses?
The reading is 80 (km/h)
